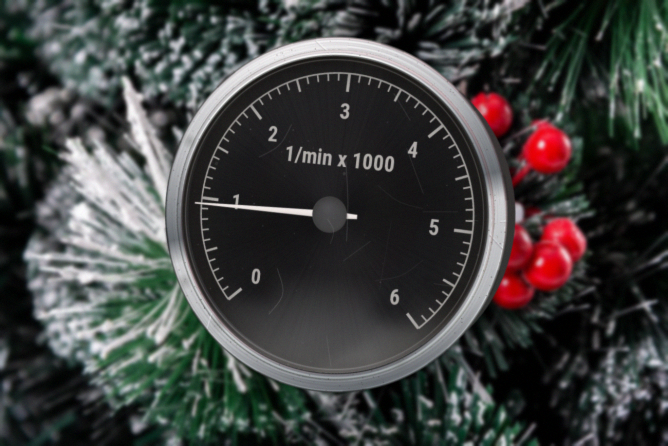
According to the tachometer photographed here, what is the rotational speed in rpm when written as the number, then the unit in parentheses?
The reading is 950 (rpm)
